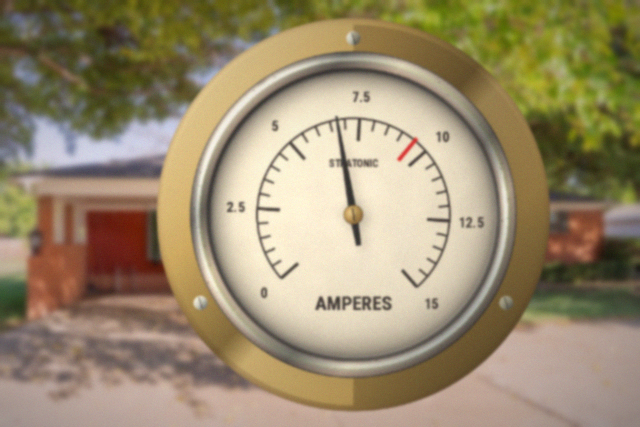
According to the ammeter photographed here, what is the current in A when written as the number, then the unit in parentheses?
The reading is 6.75 (A)
